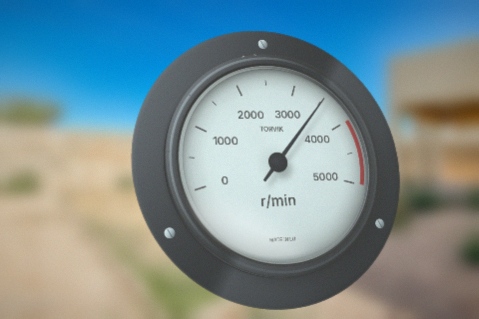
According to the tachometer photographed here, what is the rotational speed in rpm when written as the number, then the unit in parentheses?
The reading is 3500 (rpm)
